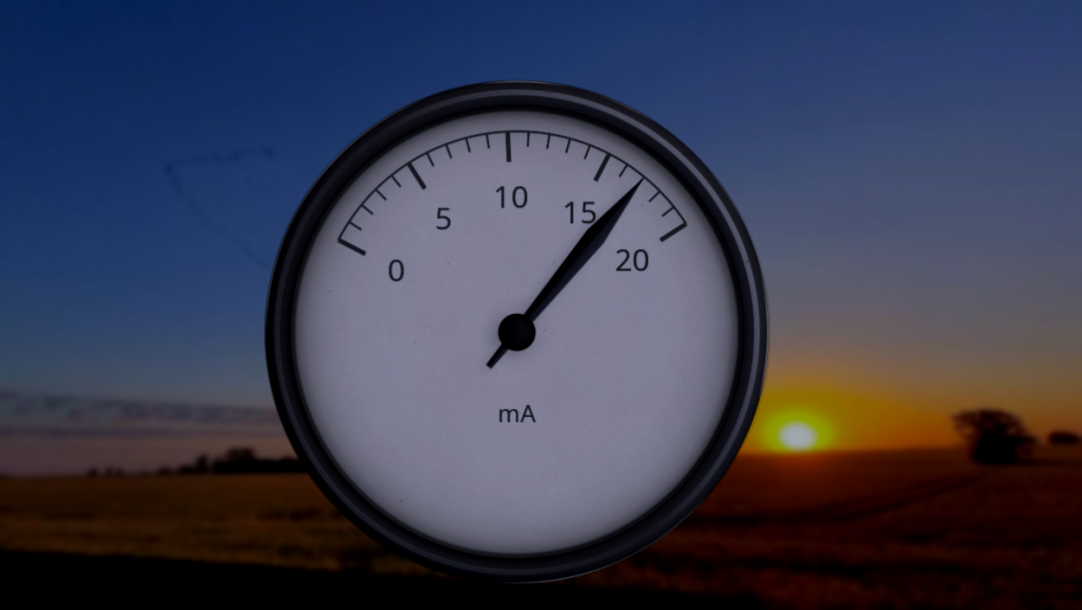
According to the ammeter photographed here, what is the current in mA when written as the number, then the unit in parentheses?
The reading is 17 (mA)
